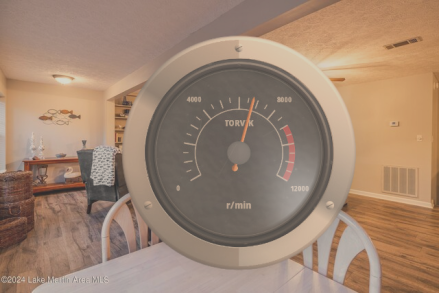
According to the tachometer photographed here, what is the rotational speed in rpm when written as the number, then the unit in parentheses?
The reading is 6750 (rpm)
